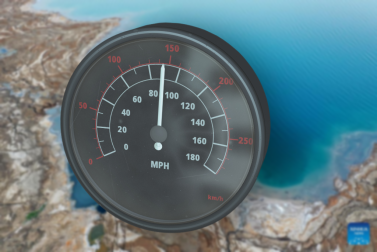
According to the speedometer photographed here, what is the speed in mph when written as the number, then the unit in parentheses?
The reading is 90 (mph)
